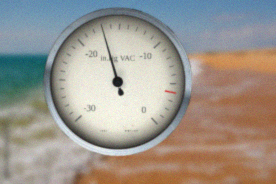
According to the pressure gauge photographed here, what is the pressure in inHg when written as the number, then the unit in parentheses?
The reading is -17 (inHg)
